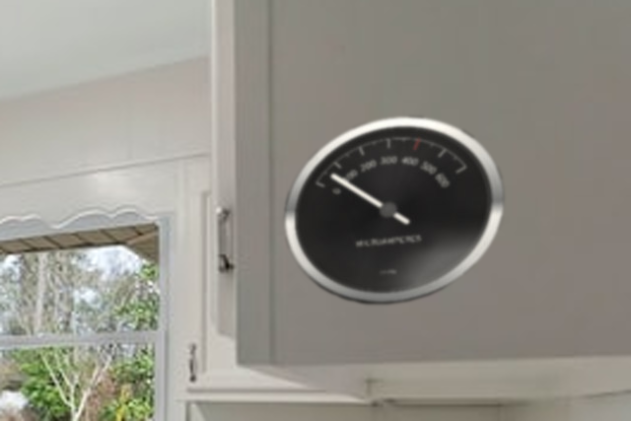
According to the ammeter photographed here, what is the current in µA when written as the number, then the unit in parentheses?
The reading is 50 (µA)
